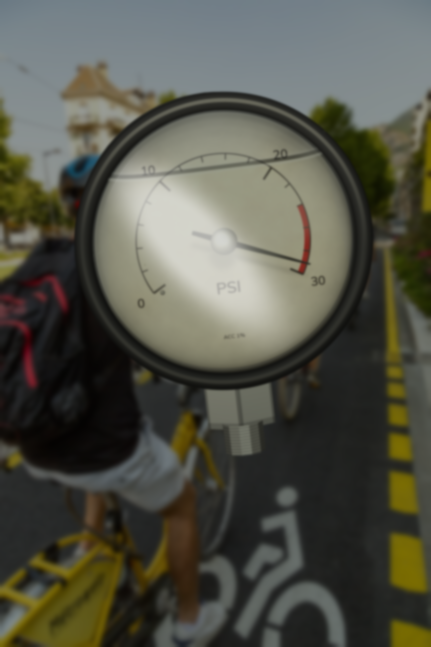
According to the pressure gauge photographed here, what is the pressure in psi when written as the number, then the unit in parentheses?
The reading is 29 (psi)
